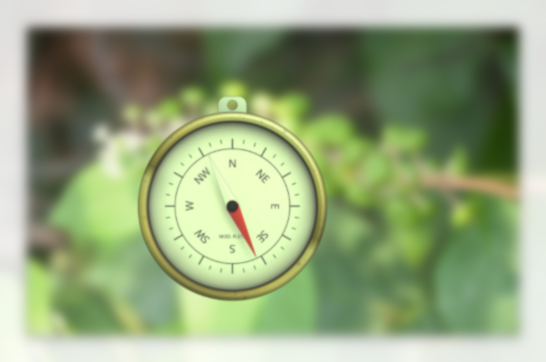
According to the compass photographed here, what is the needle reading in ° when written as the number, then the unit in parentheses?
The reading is 155 (°)
